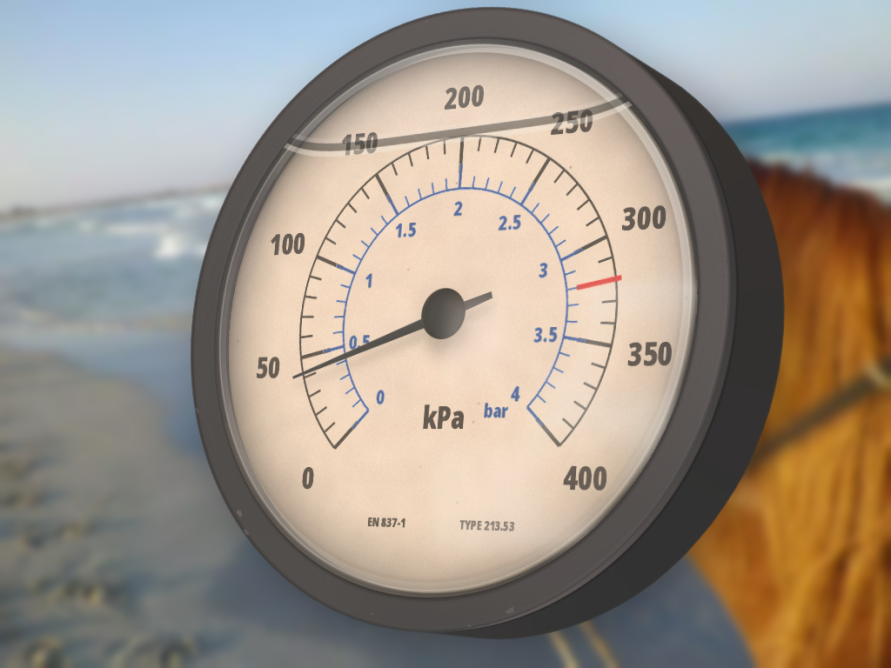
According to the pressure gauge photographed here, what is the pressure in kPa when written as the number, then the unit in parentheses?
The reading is 40 (kPa)
